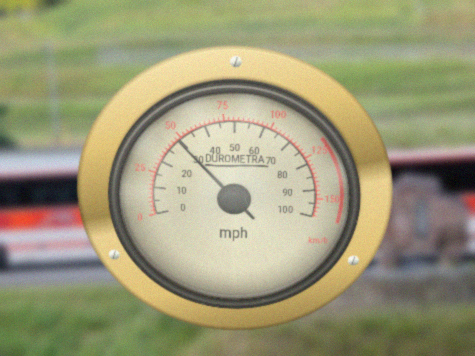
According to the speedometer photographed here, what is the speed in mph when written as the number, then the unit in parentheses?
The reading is 30 (mph)
